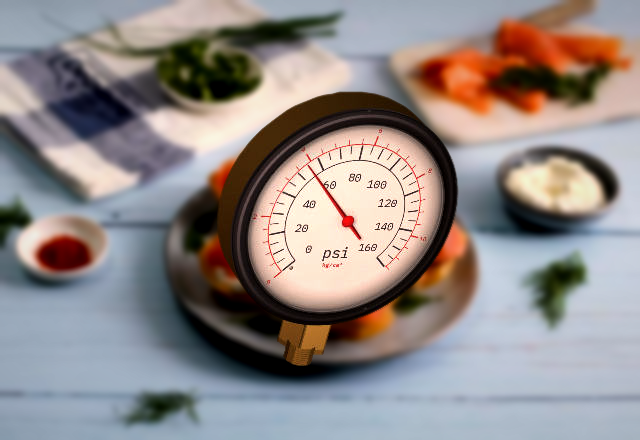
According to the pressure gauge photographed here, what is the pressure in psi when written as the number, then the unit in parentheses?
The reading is 55 (psi)
